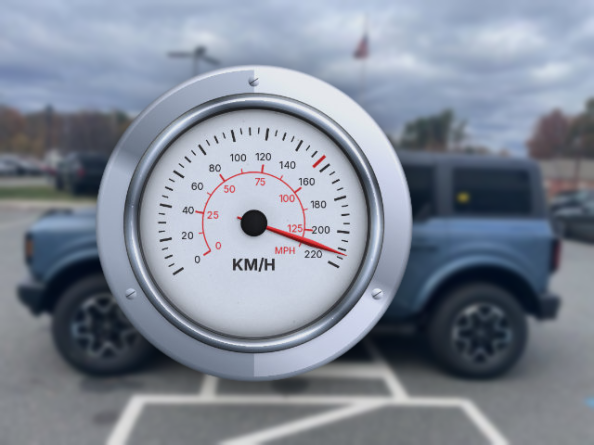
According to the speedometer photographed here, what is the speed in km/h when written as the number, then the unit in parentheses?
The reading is 212.5 (km/h)
